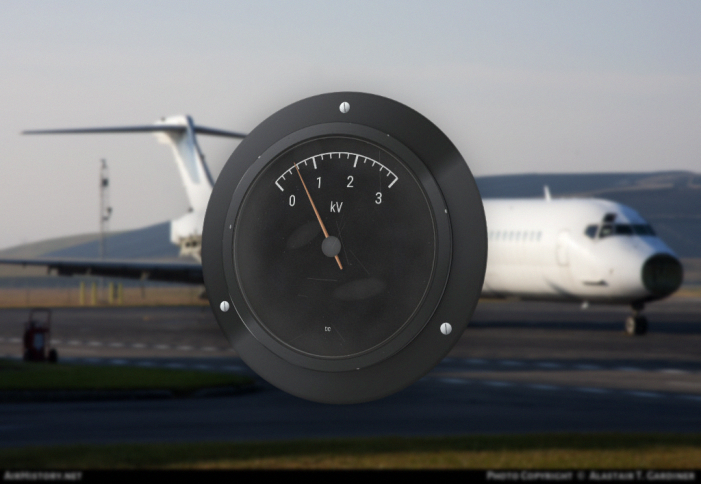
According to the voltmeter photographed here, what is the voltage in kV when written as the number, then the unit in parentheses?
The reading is 0.6 (kV)
